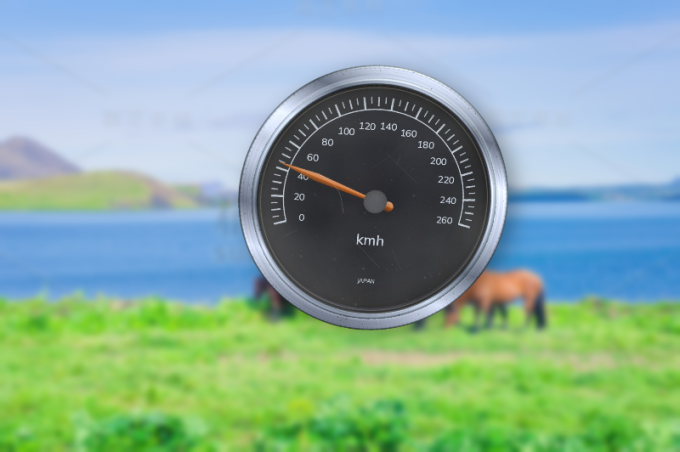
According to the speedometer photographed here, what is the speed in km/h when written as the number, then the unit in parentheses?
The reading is 45 (km/h)
